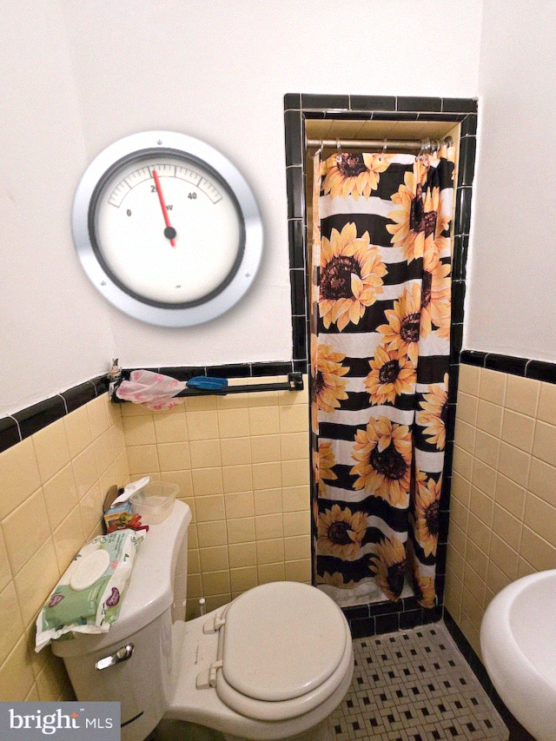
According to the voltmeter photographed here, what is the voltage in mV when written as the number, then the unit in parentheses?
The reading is 22 (mV)
